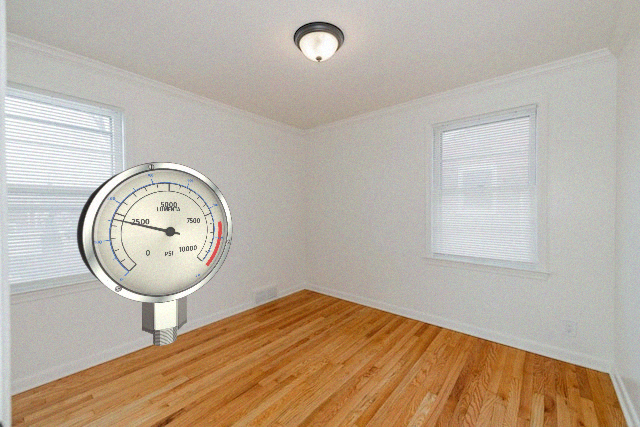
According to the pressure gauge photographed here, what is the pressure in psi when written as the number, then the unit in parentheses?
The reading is 2250 (psi)
